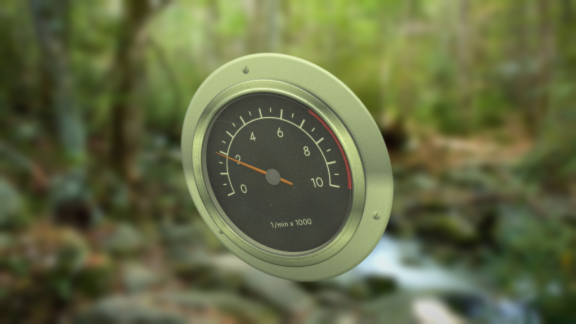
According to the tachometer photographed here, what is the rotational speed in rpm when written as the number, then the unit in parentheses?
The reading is 2000 (rpm)
